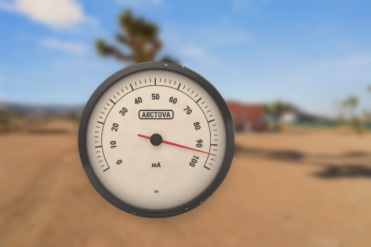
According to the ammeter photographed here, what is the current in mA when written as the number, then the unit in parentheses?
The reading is 94 (mA)
